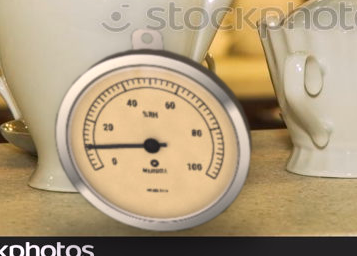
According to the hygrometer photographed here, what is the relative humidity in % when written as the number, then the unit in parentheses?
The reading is 10 (%)
